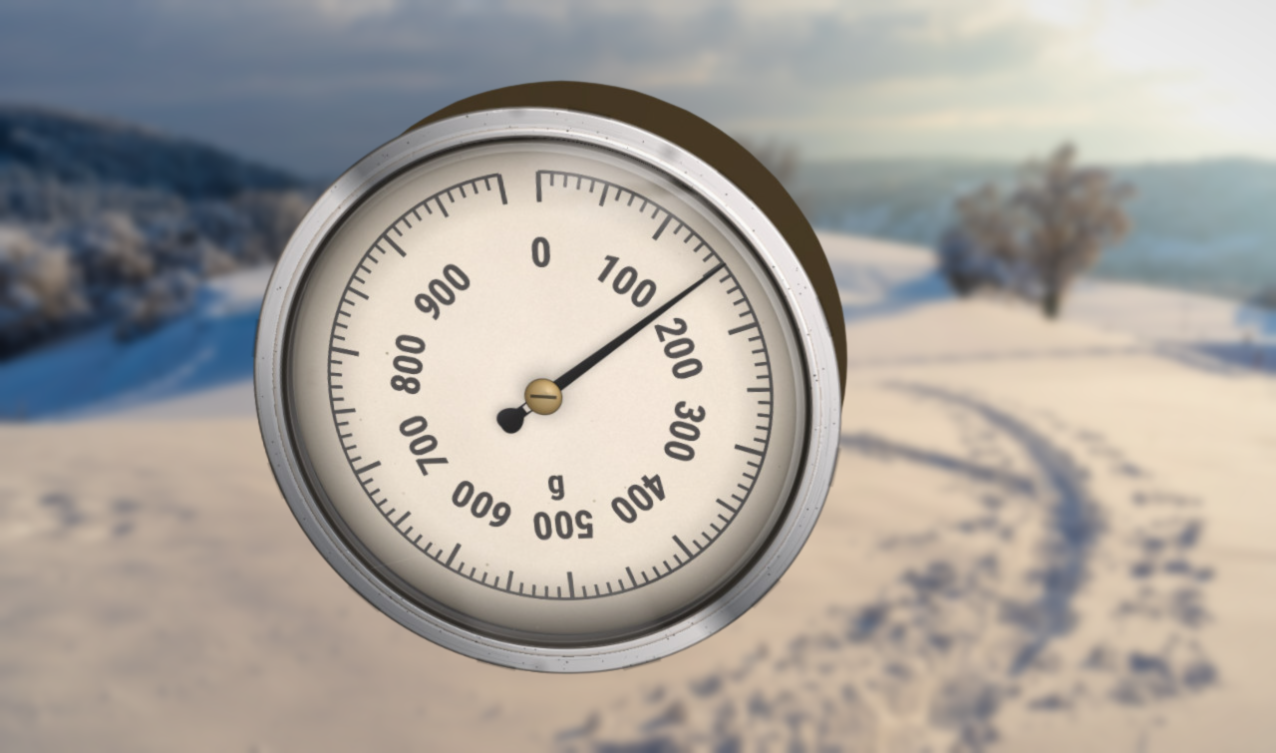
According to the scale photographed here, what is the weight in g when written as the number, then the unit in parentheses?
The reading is 150 (g)
